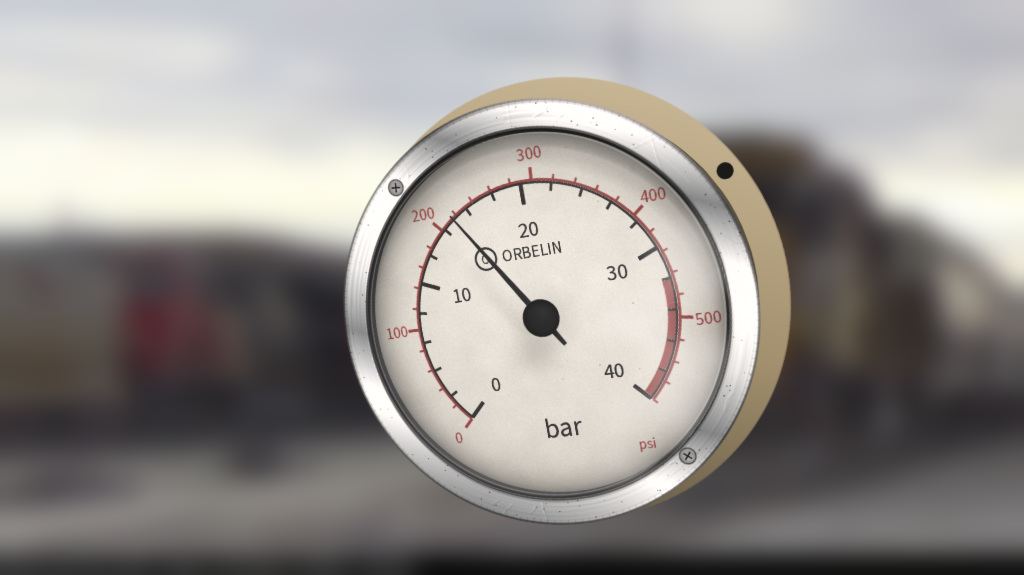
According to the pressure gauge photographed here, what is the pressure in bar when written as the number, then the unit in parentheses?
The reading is 15 (bar)
